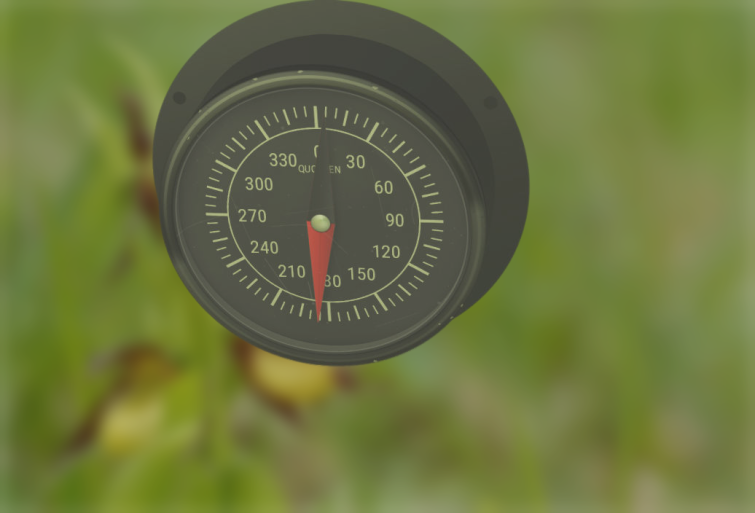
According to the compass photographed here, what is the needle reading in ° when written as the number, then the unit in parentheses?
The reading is 185 (°)
